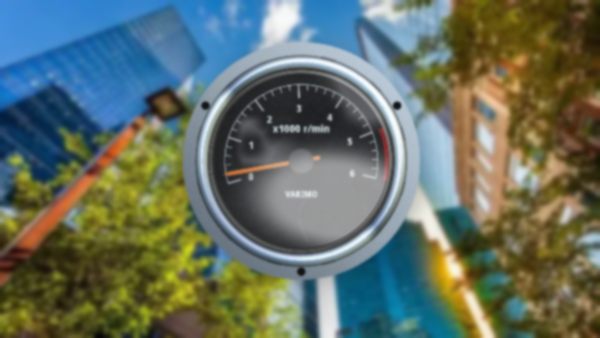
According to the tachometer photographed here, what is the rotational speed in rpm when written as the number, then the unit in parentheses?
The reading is 200 (rpm)
